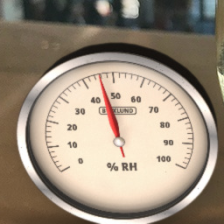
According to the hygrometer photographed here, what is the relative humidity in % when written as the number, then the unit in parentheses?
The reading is 46 (%)
